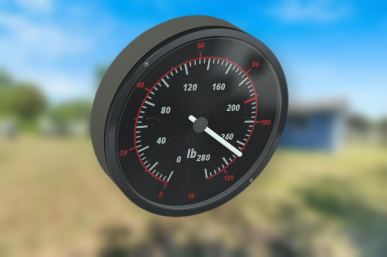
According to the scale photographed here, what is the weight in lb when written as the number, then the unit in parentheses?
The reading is 248 (lb)
